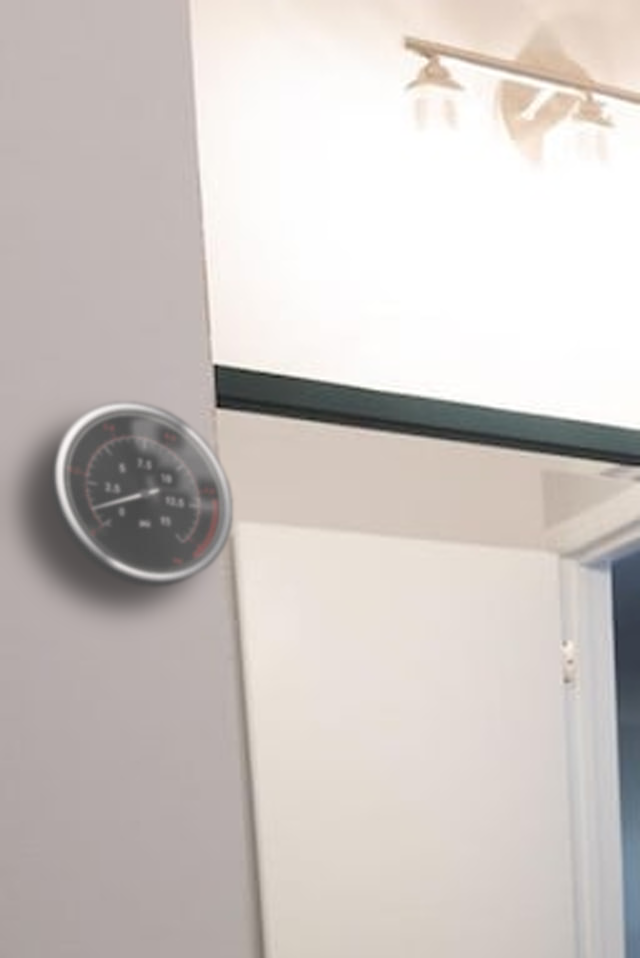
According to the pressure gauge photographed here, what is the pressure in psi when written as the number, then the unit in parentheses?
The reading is 1 (psi)
